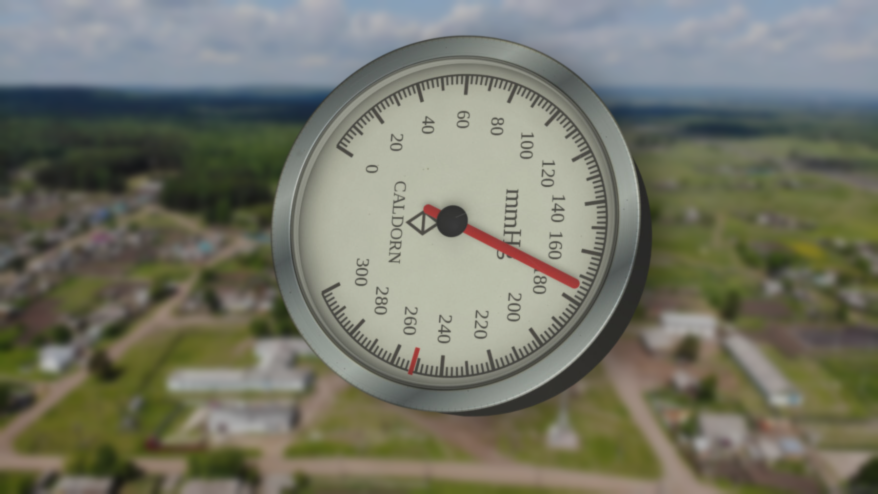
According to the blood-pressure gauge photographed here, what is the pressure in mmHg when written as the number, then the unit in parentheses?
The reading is 174 (mmHg)
